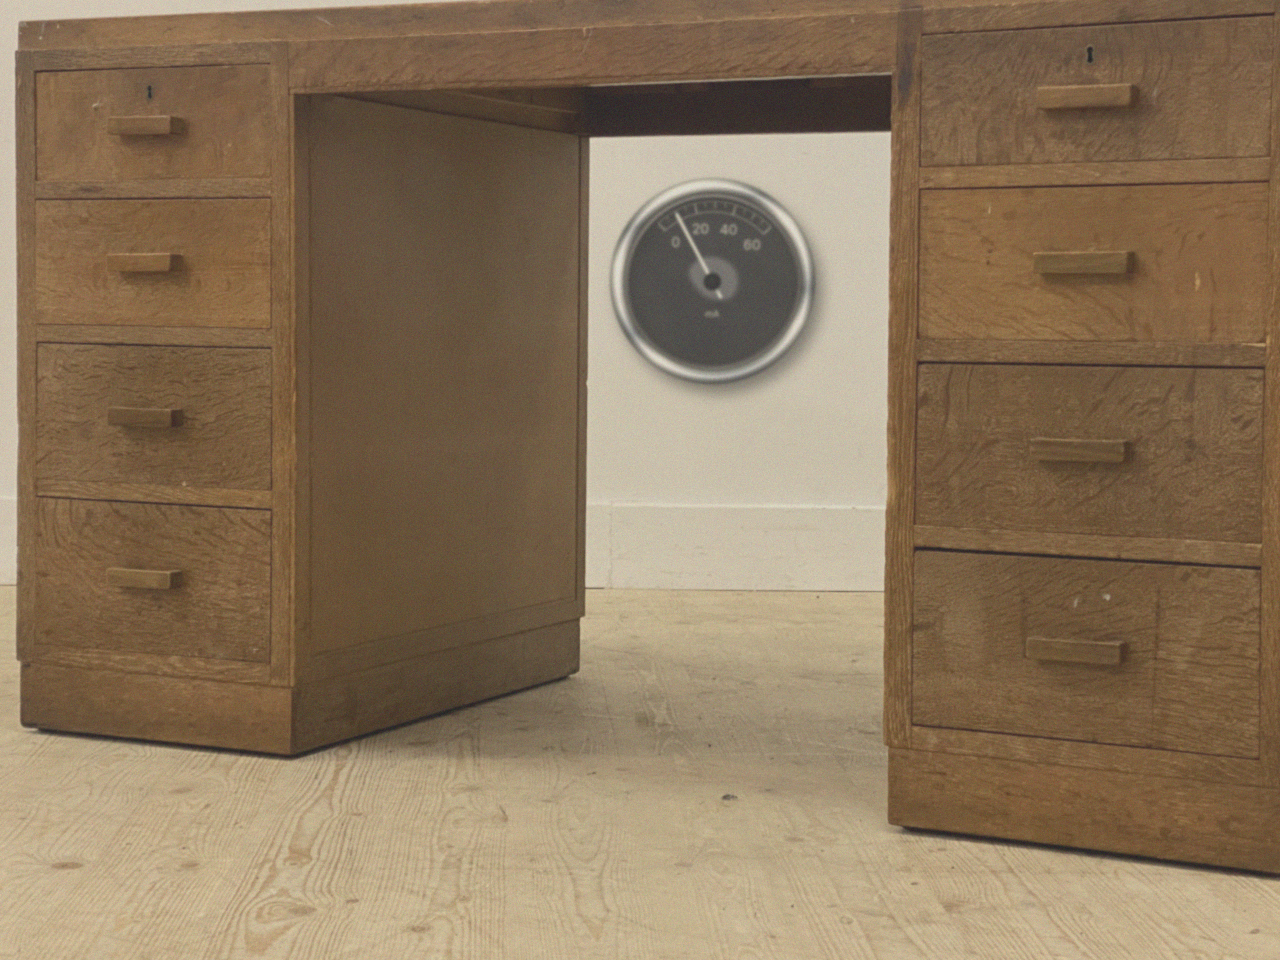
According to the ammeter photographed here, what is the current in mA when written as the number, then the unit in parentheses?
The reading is 10 (mA)
